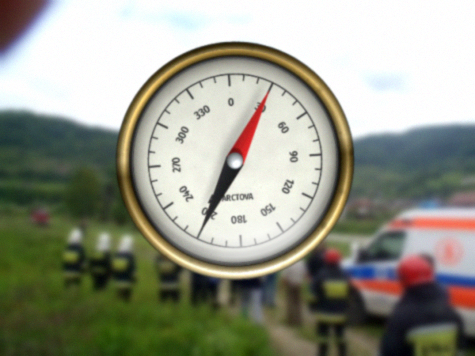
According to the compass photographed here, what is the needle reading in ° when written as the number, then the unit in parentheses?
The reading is 30 (°)
